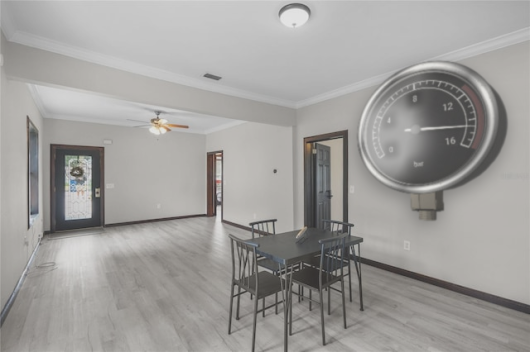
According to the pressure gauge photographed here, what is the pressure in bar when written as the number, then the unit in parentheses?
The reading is 14.5 (bar)
